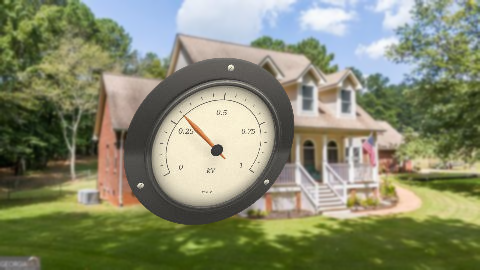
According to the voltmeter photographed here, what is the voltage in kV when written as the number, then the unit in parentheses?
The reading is 0.3 (kV)
